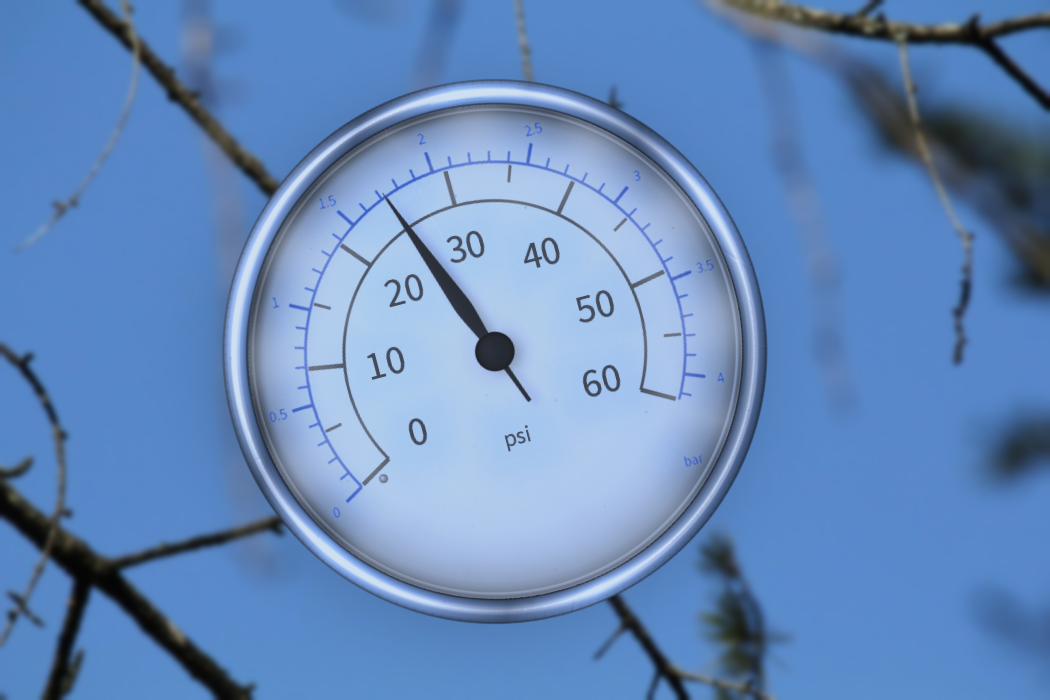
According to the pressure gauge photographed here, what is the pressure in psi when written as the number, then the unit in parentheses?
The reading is 25 (psi)
